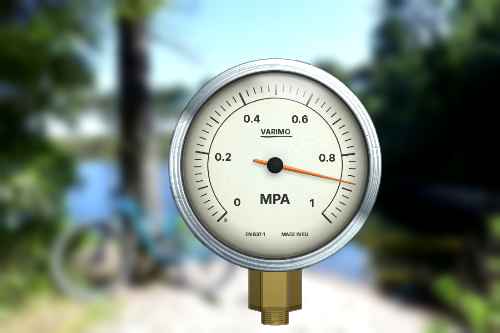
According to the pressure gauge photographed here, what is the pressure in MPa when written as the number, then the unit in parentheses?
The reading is 0.88 (MPa)
